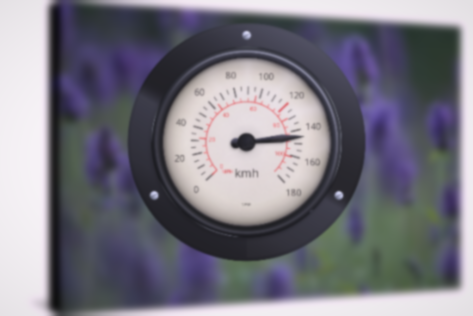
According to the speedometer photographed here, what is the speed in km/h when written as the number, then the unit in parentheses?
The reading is 145 (km/h)
